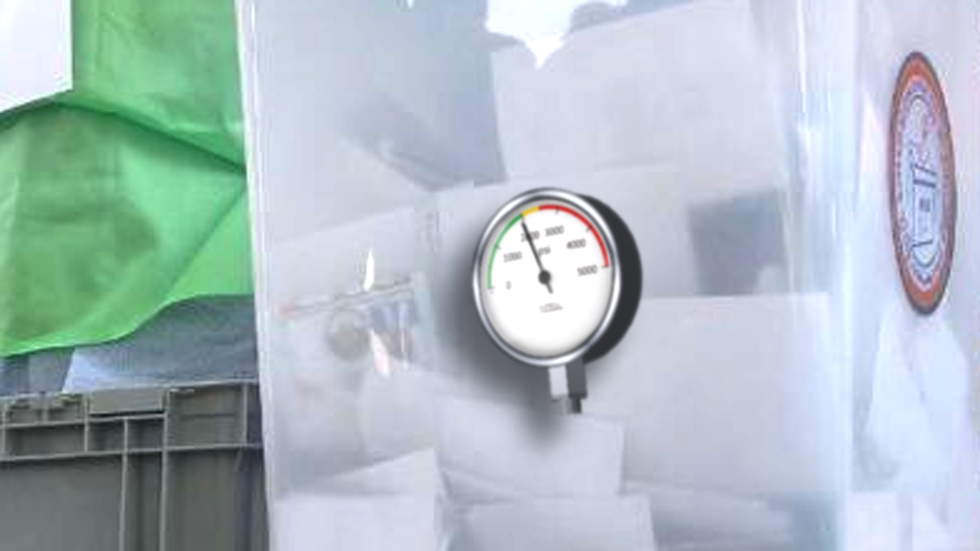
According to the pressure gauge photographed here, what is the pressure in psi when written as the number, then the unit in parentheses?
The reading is 2000 (psi)
